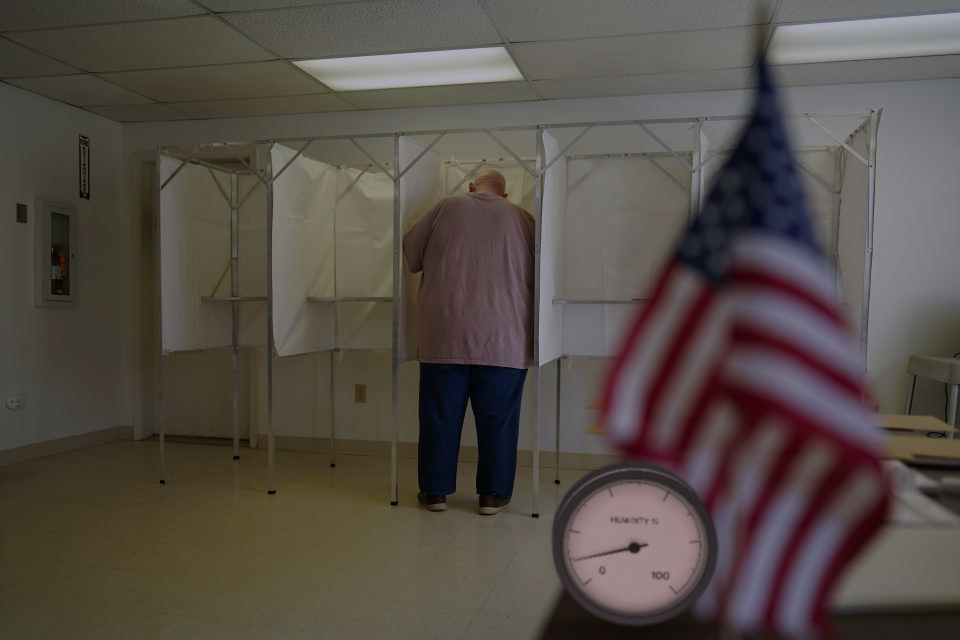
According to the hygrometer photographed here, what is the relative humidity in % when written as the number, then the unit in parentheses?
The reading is 10 (%)
